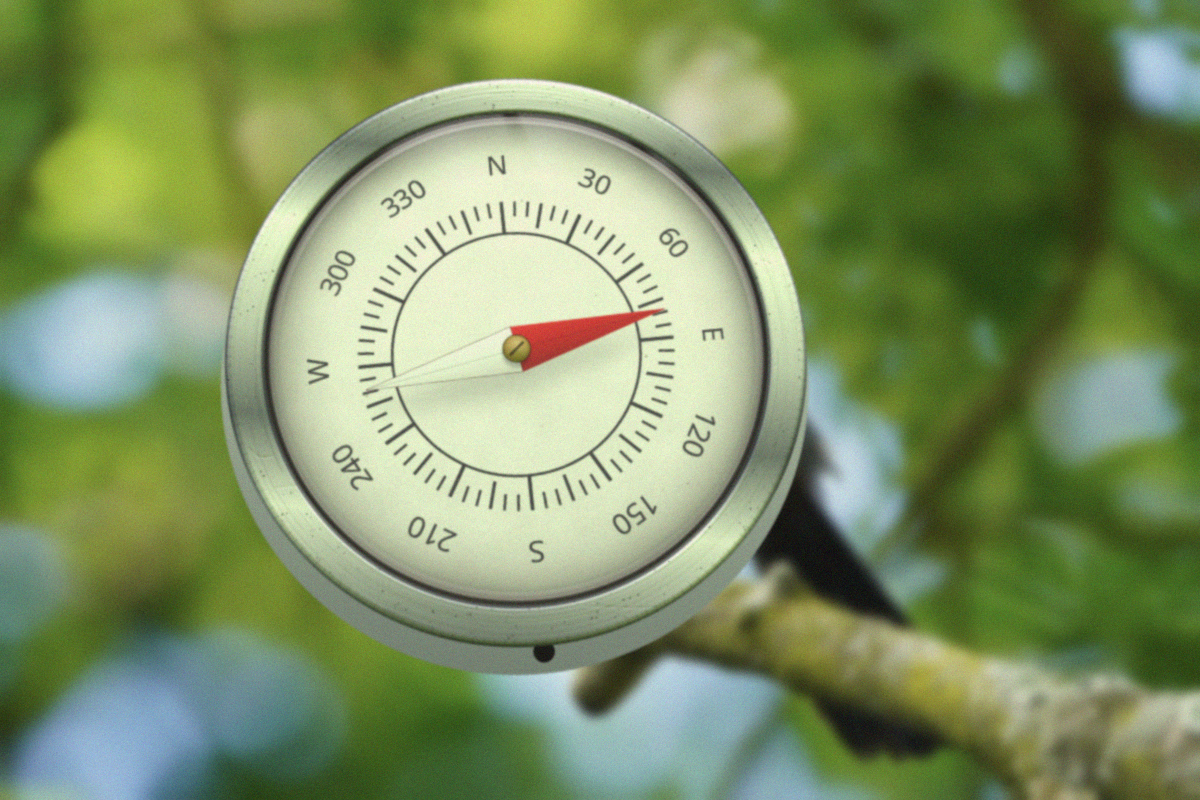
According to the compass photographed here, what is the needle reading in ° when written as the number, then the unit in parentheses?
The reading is 80 (°)
